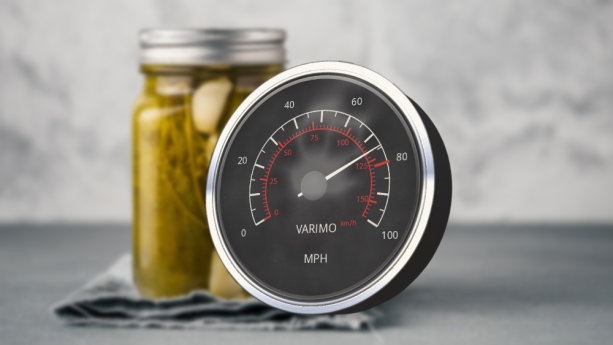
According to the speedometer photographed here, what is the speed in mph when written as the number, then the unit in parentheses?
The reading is 75 (mph)
